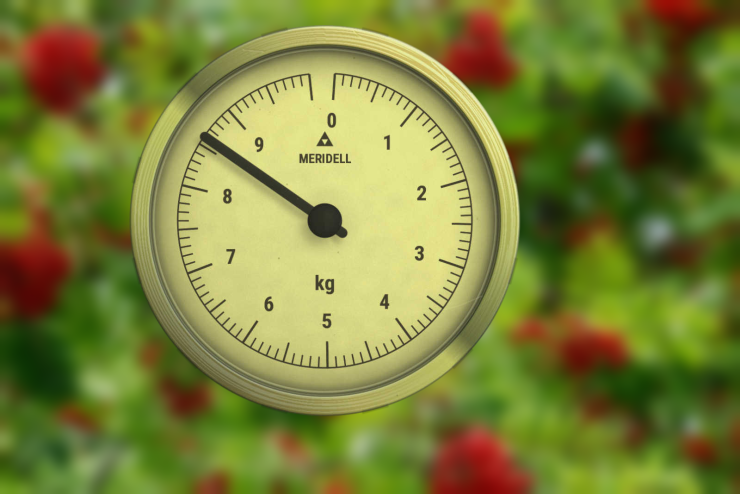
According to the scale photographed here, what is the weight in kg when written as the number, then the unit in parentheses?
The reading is 8.6 (kg)
